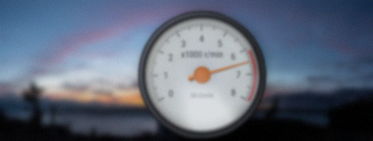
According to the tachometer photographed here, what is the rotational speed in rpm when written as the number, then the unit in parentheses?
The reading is 6500 (rpm)
